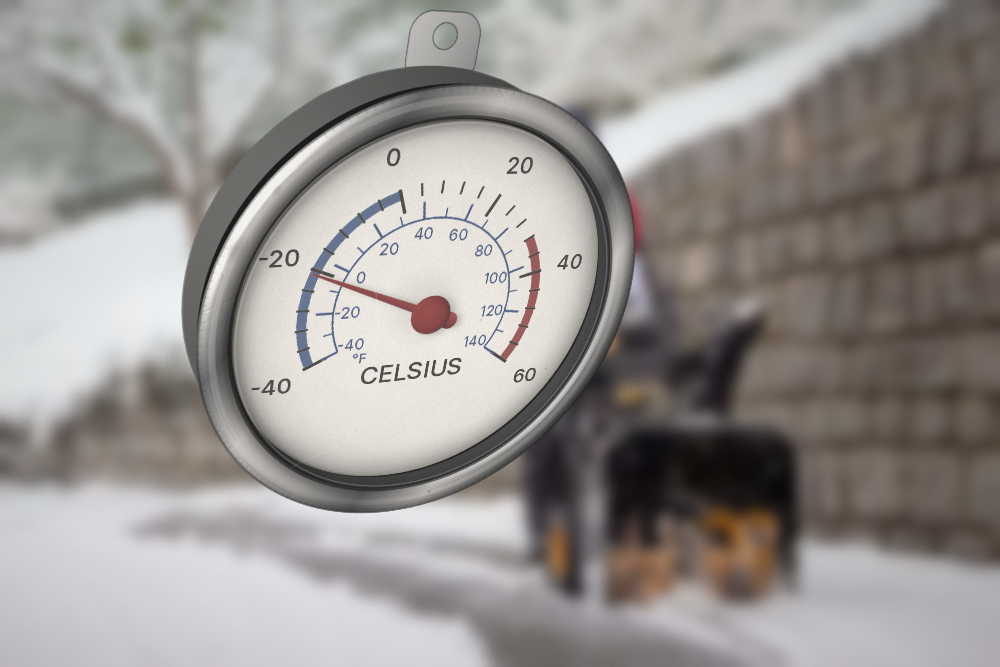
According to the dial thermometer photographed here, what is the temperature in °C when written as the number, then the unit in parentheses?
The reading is -20 (°C)
